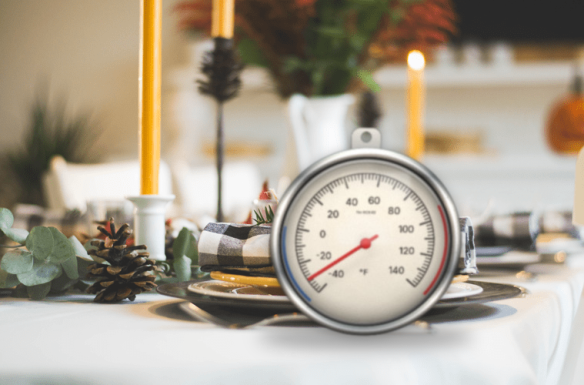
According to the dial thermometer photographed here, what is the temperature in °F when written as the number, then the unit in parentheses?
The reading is -30 (°F)
